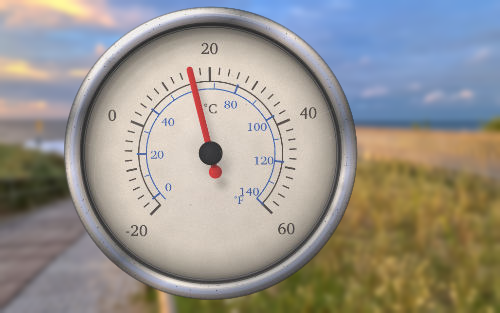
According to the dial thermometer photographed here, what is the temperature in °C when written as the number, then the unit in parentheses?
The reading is 16 (°C)
